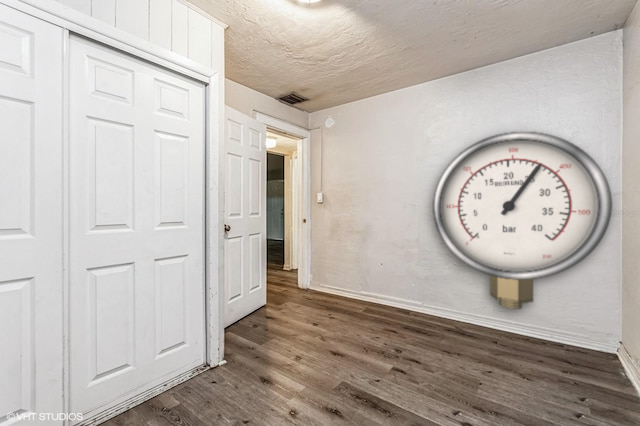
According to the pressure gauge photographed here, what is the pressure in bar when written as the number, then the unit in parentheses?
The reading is 25 (bar)
